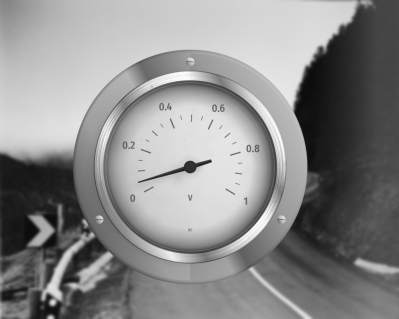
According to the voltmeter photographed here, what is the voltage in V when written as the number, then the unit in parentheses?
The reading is 0.05 (V)
